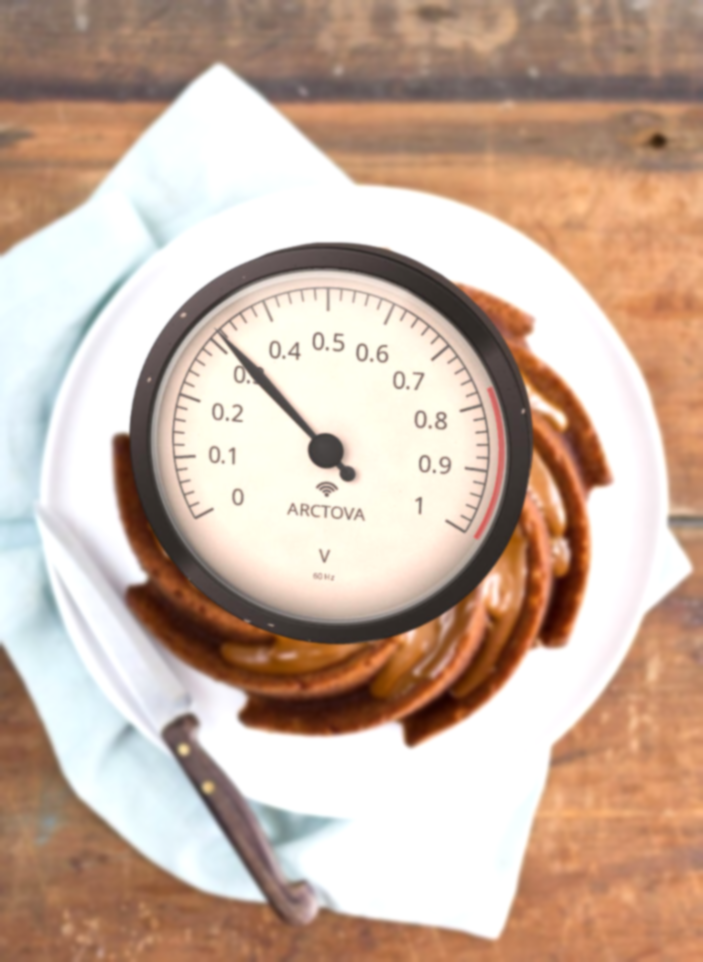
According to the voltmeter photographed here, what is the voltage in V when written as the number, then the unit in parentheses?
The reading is 0.32 (V)
